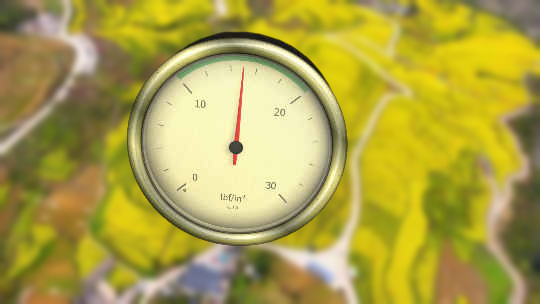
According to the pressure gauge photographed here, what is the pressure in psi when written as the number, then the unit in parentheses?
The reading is 15 (psi)
